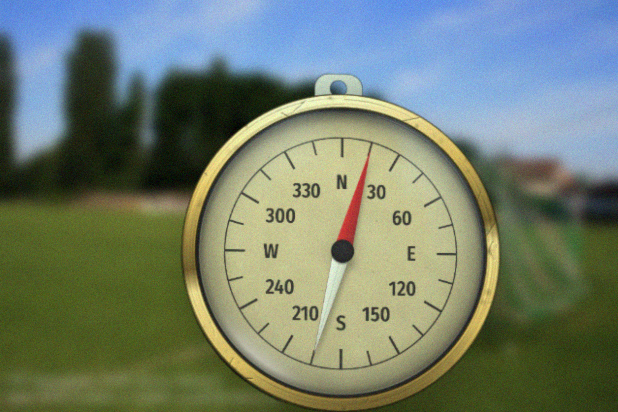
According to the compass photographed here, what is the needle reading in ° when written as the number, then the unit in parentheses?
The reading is 15 (°)
